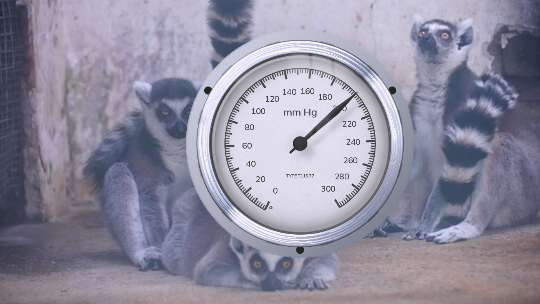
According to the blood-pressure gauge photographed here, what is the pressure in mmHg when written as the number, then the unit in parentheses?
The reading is 200 (mmHg)
